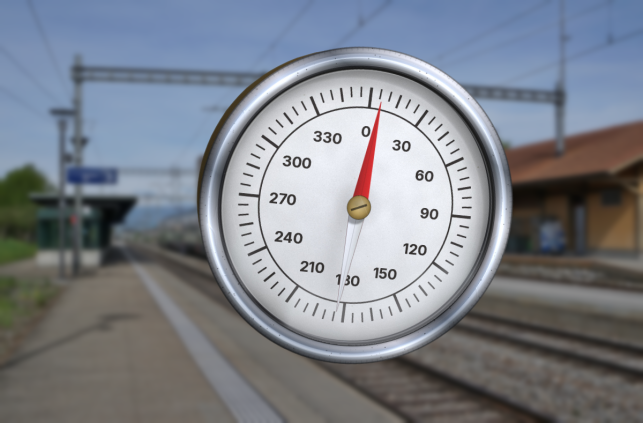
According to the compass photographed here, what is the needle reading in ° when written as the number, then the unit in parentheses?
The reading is 5 (°)
